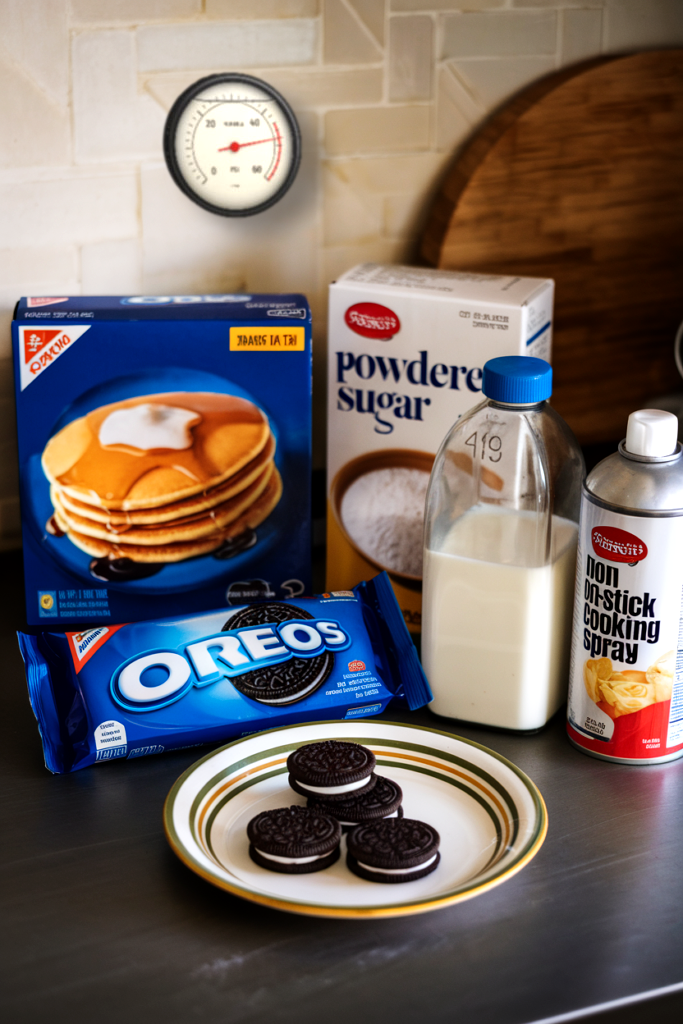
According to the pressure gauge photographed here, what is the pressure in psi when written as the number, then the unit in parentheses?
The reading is 48 (psi)
